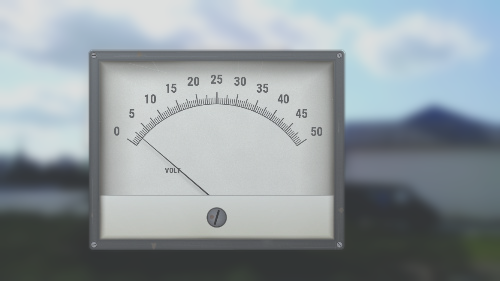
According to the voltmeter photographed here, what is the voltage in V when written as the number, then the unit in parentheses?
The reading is 2.5 (V)
